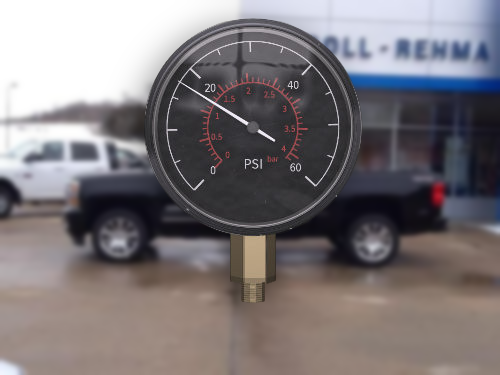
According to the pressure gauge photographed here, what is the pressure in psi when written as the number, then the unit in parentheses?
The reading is 17.5 (psi)
